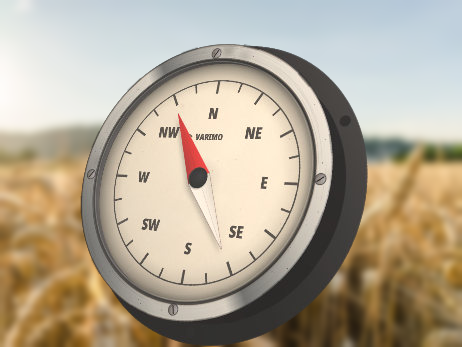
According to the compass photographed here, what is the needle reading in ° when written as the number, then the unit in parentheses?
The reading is 330 (°)
